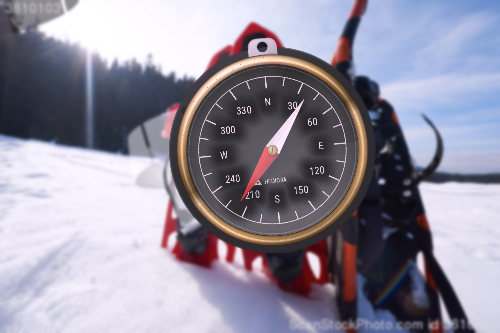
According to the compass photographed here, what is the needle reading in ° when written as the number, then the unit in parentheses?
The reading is 217.5 (°)
